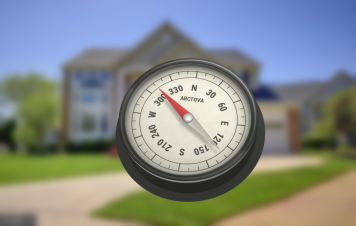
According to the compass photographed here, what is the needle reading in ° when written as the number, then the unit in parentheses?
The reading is 310 (°)
